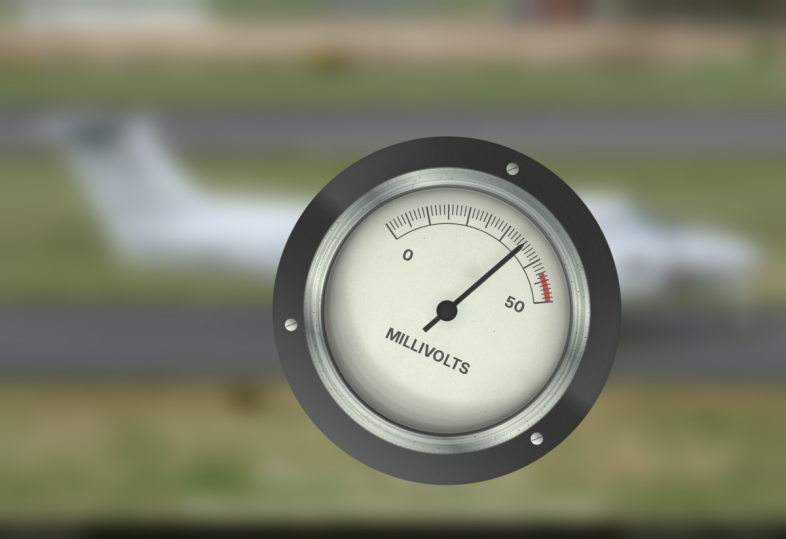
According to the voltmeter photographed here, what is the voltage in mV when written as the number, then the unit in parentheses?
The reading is 35 (mV)
